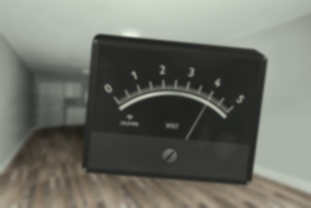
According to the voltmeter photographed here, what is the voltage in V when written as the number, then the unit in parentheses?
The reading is 4 (V)
